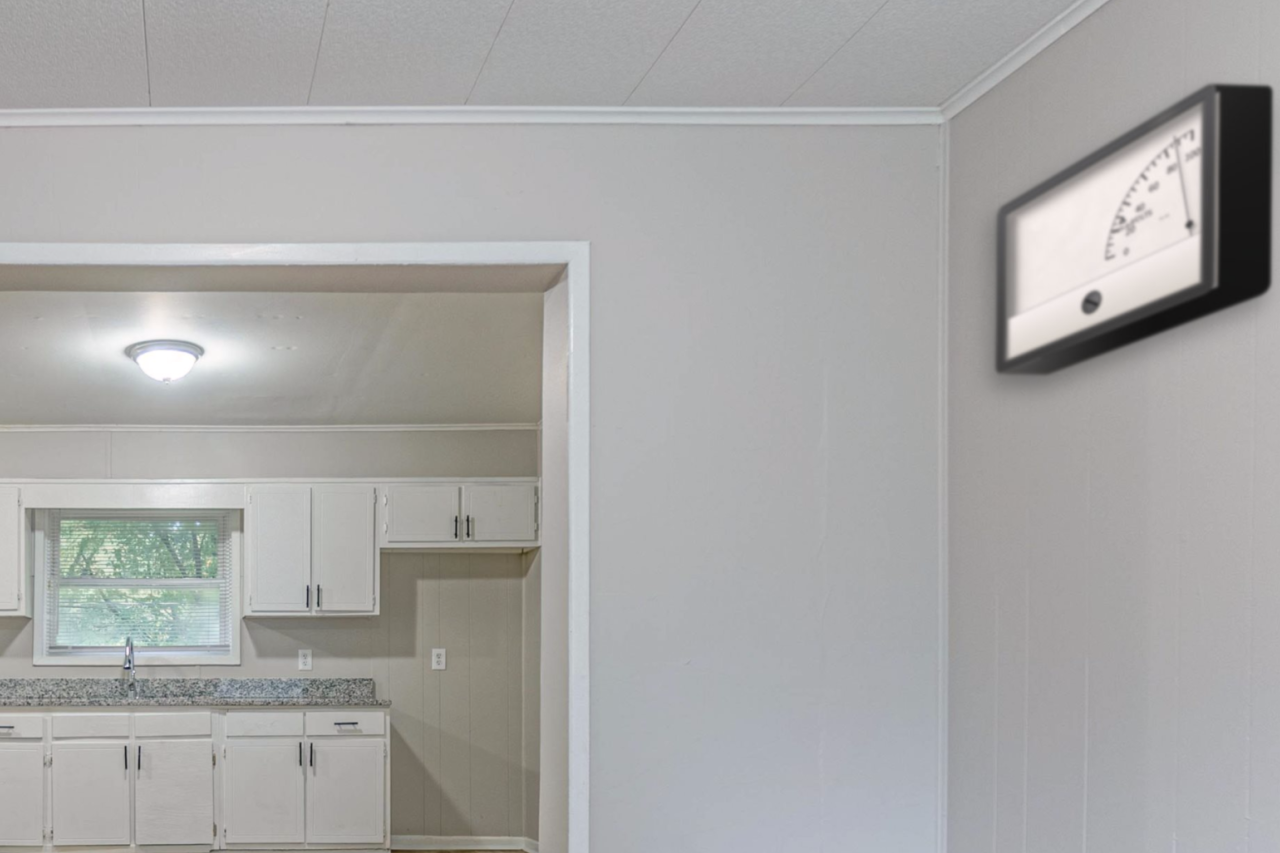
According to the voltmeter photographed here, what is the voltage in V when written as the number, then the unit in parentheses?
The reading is 90 (V)
